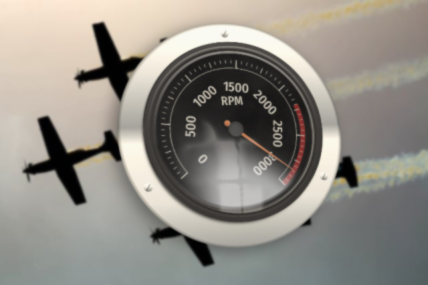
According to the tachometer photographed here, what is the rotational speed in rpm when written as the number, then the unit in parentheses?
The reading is 2850 (rpm)
